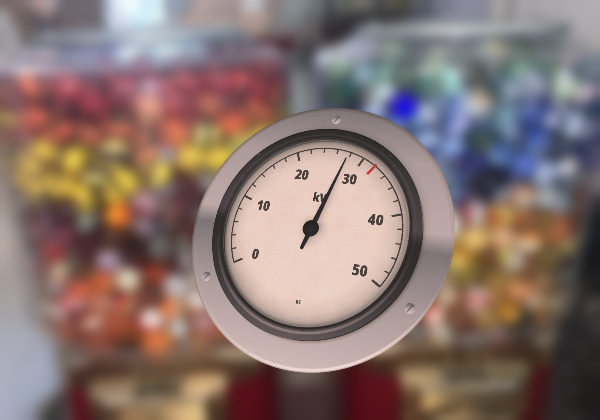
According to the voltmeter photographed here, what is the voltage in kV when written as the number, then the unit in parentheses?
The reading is 28 (kV)
